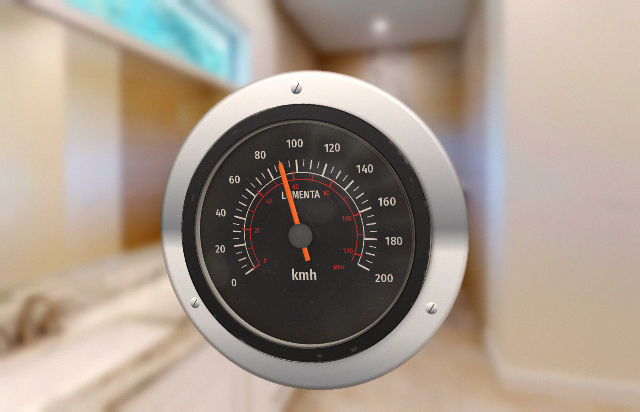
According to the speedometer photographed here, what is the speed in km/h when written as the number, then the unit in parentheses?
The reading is 90 (km/h)
